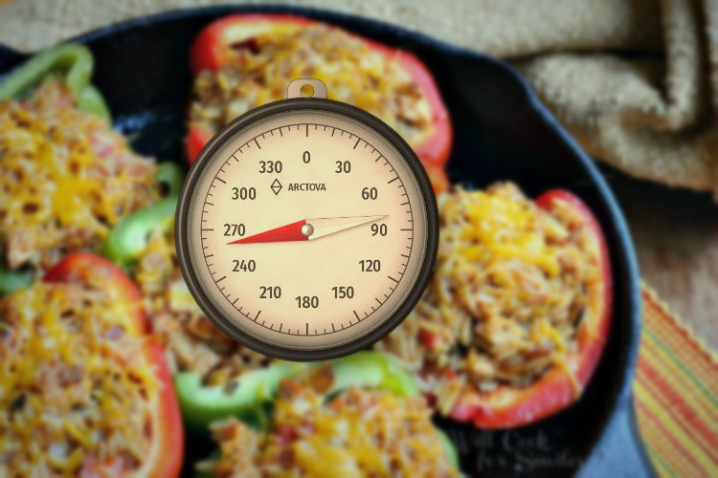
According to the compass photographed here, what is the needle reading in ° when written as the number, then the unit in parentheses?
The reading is 260 (°)
